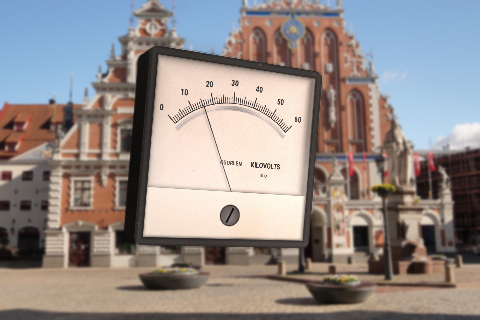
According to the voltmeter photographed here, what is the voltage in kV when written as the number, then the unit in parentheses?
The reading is 15 (kV)
